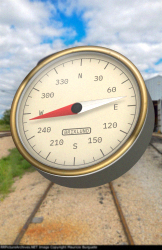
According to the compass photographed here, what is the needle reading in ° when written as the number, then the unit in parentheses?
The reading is 260 (°)
